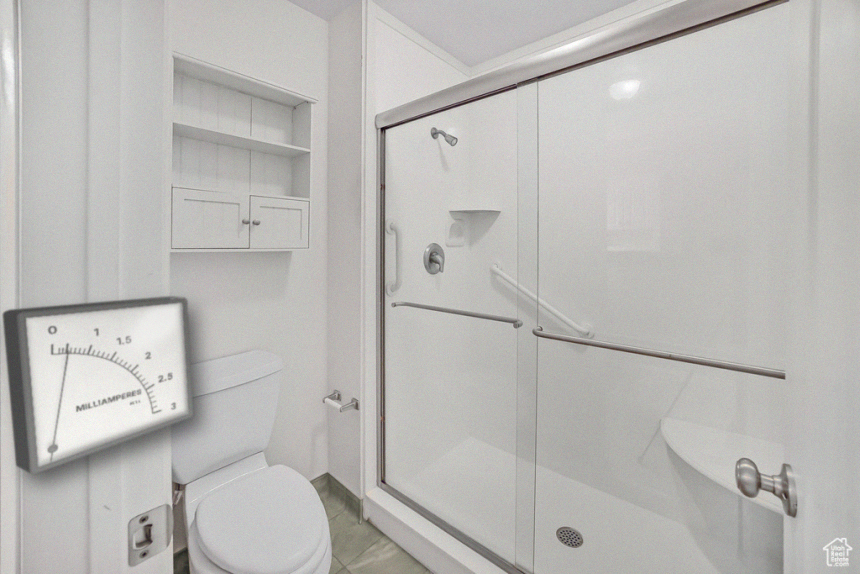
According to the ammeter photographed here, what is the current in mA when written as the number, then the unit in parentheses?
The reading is 0.5 (mA)
